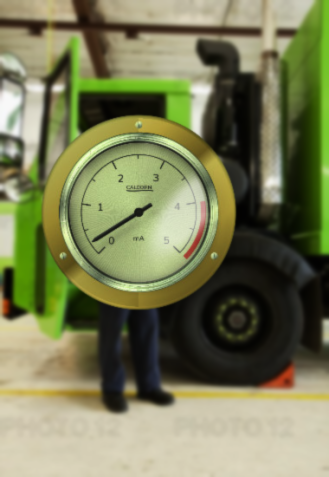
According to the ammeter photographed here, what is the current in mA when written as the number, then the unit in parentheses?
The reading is 0.25 (mA)
